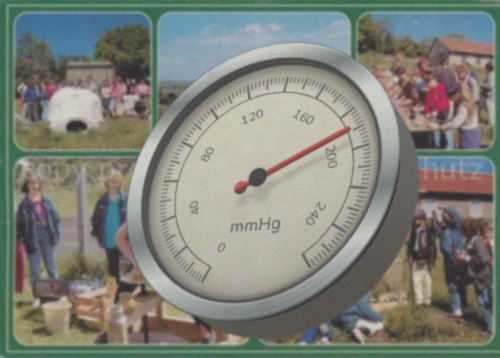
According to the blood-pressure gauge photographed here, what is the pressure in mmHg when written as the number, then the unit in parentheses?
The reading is 190 (mmHg)
